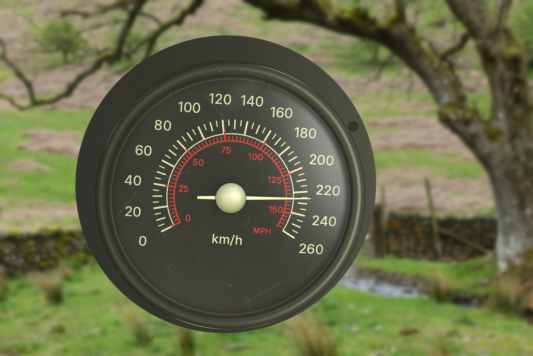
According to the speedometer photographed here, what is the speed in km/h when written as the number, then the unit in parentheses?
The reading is 225 (km/h)
